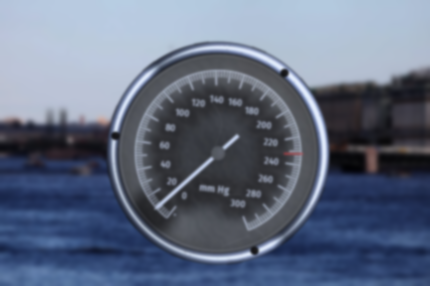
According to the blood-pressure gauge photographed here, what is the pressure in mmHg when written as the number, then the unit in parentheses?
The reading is 10 (mmHg)
